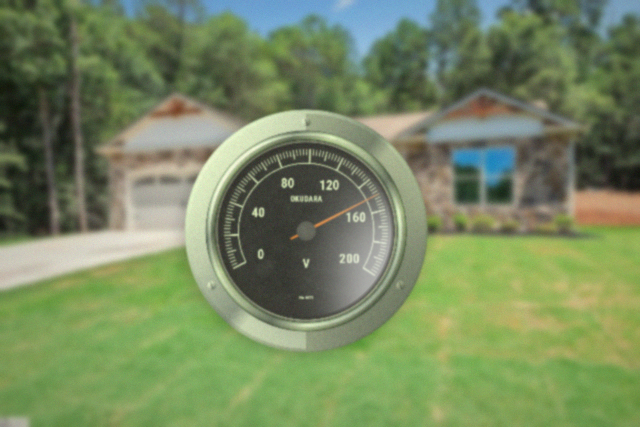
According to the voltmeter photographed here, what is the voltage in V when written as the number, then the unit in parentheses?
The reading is 150 (V)
